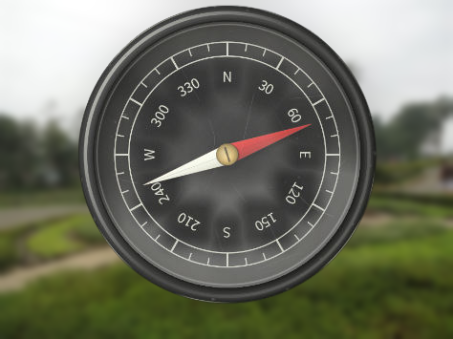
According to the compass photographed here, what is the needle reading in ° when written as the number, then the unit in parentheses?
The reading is 70 (°)
